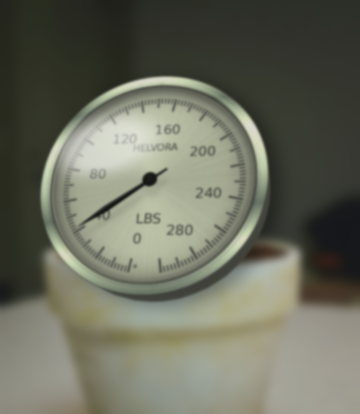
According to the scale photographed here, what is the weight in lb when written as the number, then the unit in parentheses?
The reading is 40 (lb)
